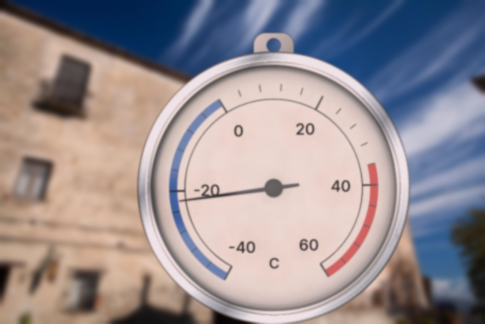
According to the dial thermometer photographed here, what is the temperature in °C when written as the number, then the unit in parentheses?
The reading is -22 (°C)
